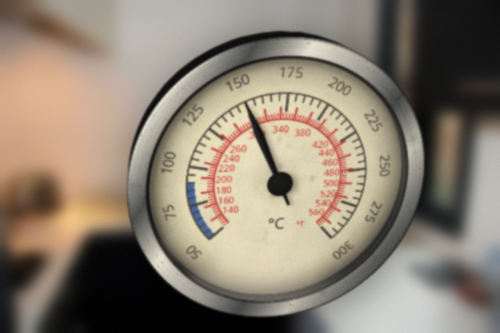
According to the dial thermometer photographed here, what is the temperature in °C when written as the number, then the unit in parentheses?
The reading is 150 (°C)
